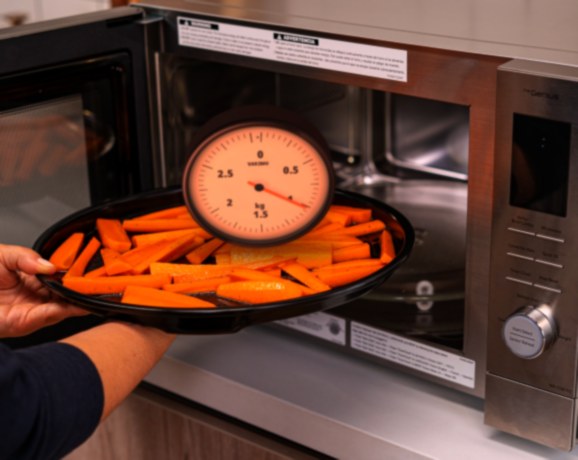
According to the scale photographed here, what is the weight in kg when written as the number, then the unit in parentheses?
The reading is 1 (kg)
